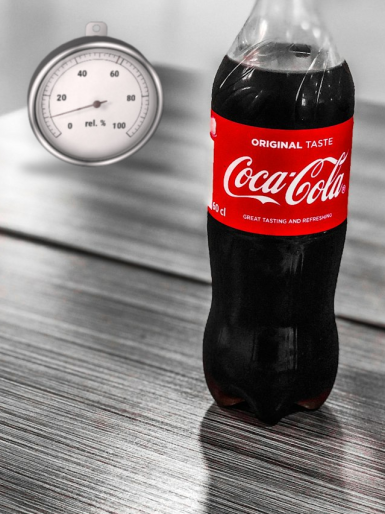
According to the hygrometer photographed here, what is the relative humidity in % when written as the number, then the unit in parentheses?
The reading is 10 (%)
